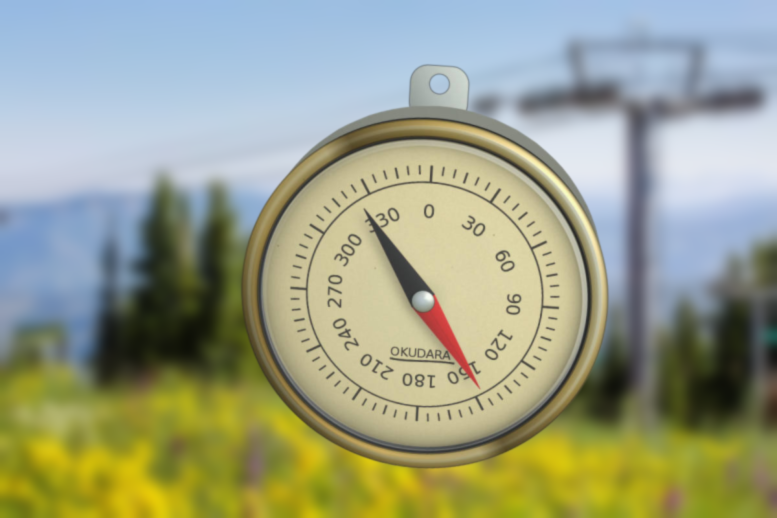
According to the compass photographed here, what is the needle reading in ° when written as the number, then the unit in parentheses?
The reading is 145 (°)
